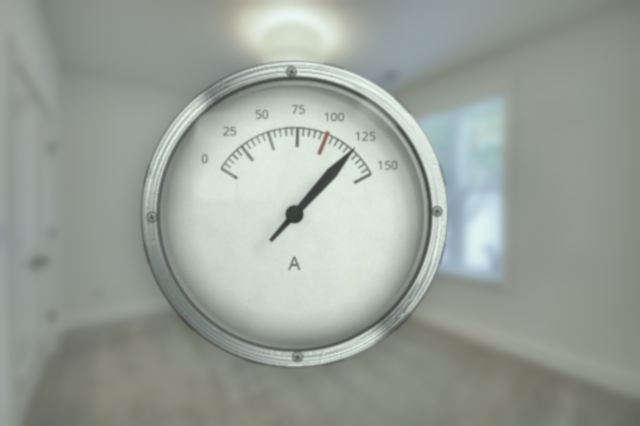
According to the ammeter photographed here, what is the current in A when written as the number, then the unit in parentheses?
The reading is 125 (A)
